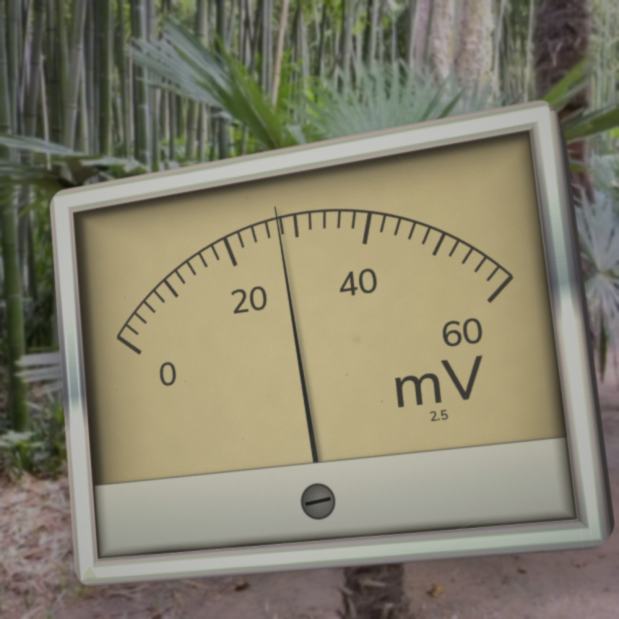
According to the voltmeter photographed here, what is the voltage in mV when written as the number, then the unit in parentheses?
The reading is 28 (mV)
